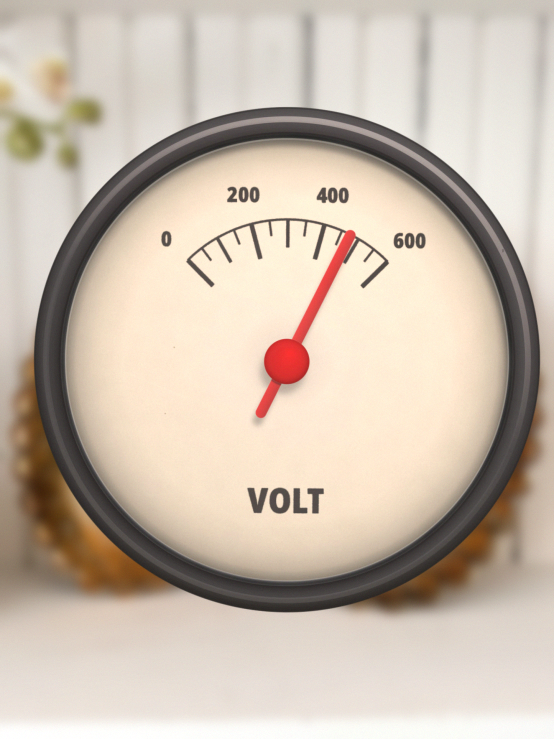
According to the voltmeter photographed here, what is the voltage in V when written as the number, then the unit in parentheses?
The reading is 475 (V)
